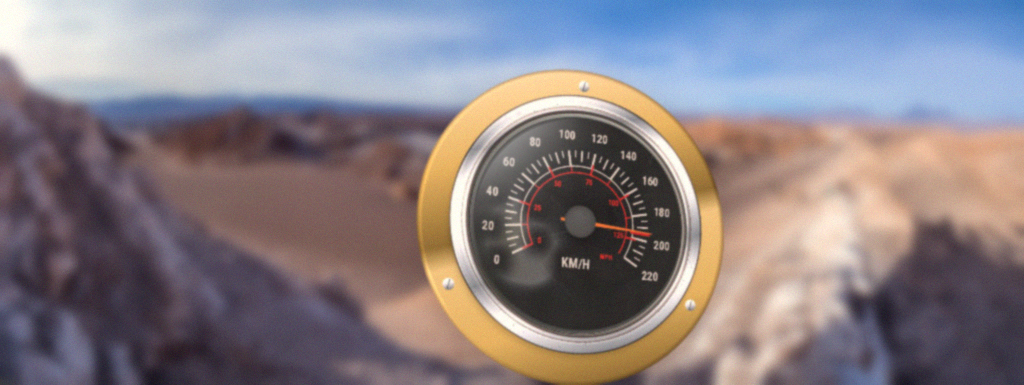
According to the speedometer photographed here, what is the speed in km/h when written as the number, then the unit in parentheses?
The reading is 195 (km/h)
